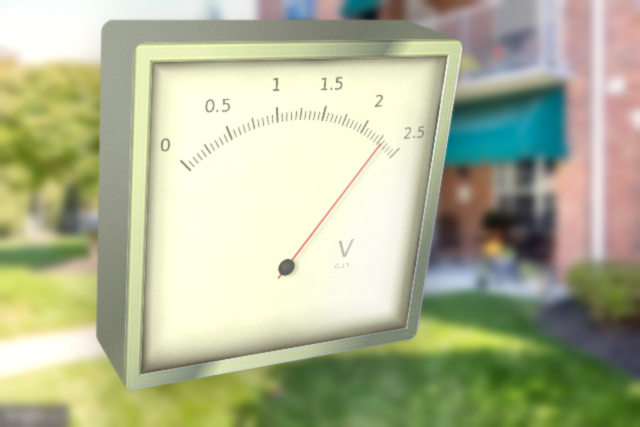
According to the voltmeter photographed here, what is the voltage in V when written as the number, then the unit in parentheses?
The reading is 2.25 (V)
